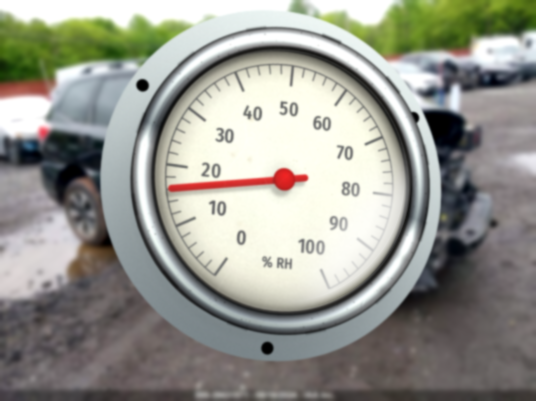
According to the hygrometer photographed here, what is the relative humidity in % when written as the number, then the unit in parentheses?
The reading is 16 (%)
